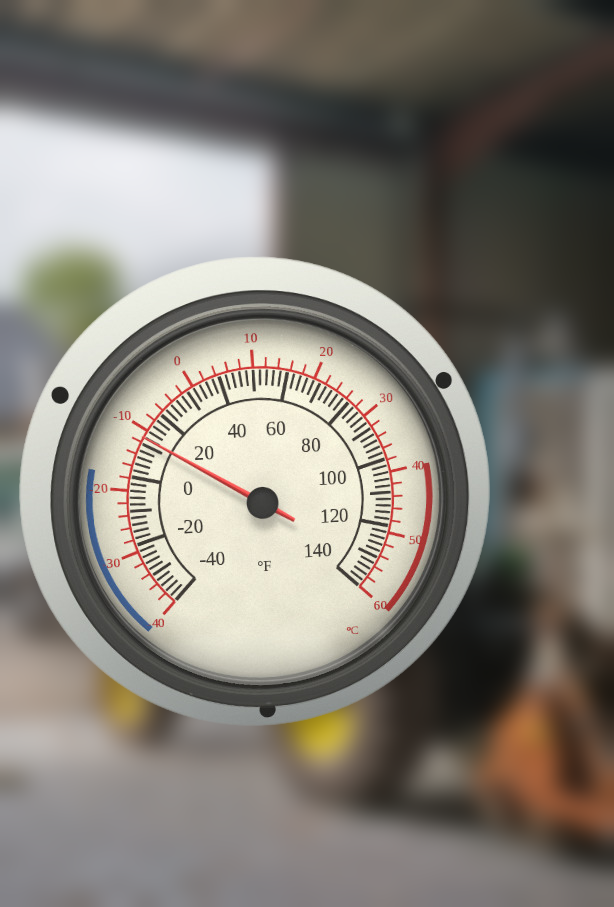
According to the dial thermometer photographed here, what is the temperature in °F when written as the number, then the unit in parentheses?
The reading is 12 (°F)
